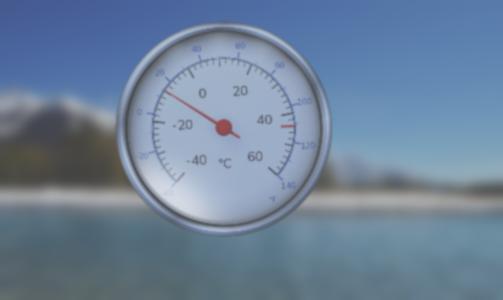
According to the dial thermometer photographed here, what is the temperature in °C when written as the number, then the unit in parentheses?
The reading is -10 (°C)
